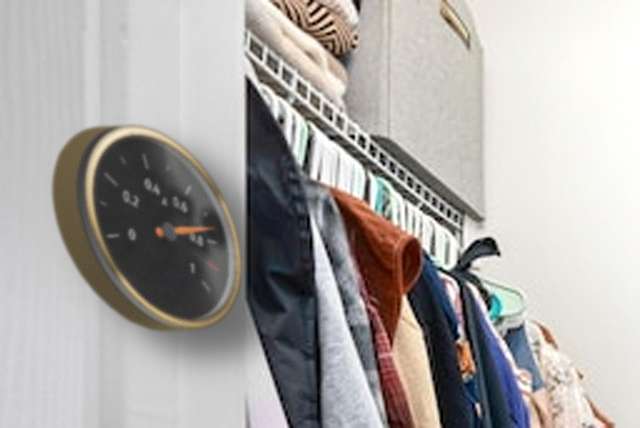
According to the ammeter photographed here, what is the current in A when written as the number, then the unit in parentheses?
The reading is 0.75 (A)
